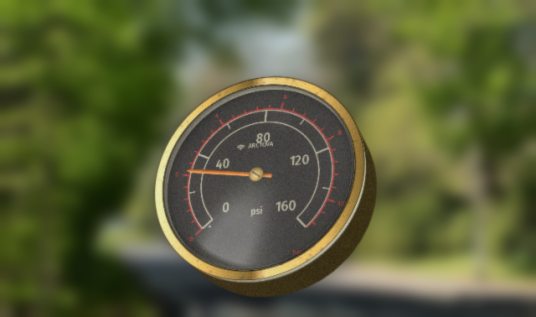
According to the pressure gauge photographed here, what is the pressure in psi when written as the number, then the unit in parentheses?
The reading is 30 (psi)
